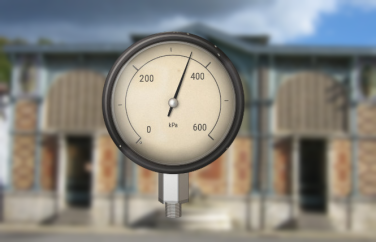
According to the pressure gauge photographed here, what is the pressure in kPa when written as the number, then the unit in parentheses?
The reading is 350 (kPa)
